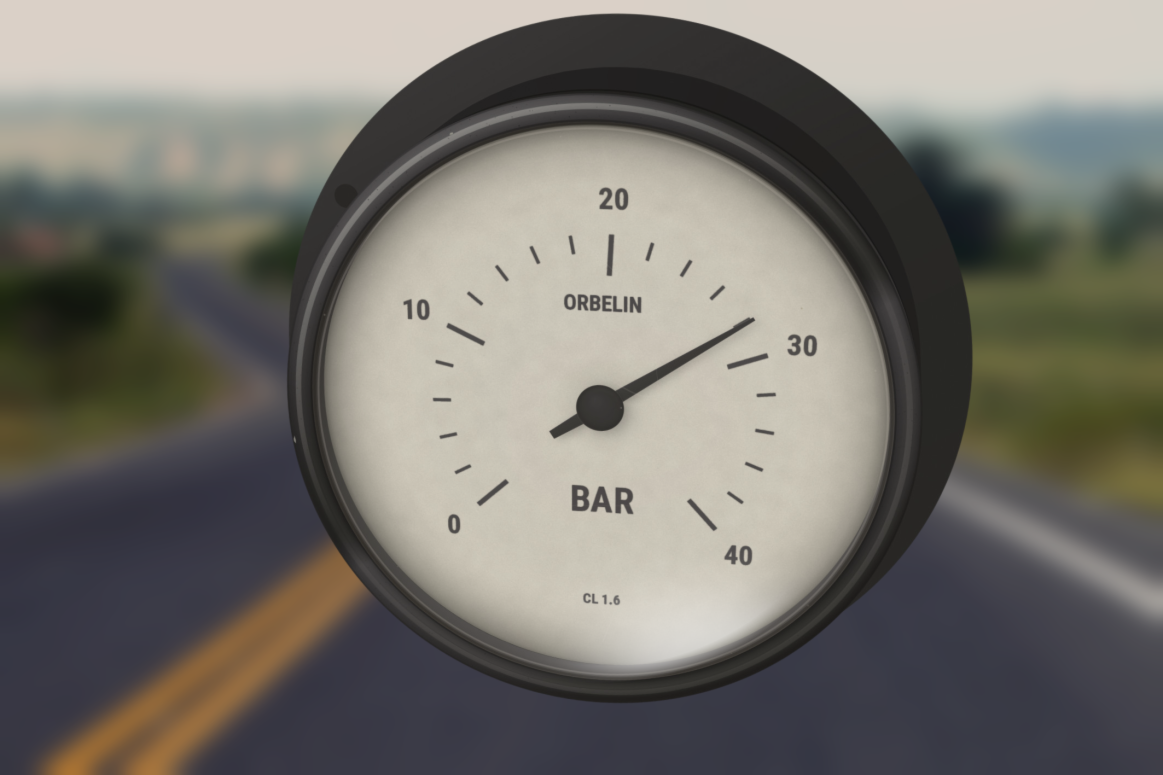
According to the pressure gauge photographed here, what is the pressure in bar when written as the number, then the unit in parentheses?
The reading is 28 (bar)
